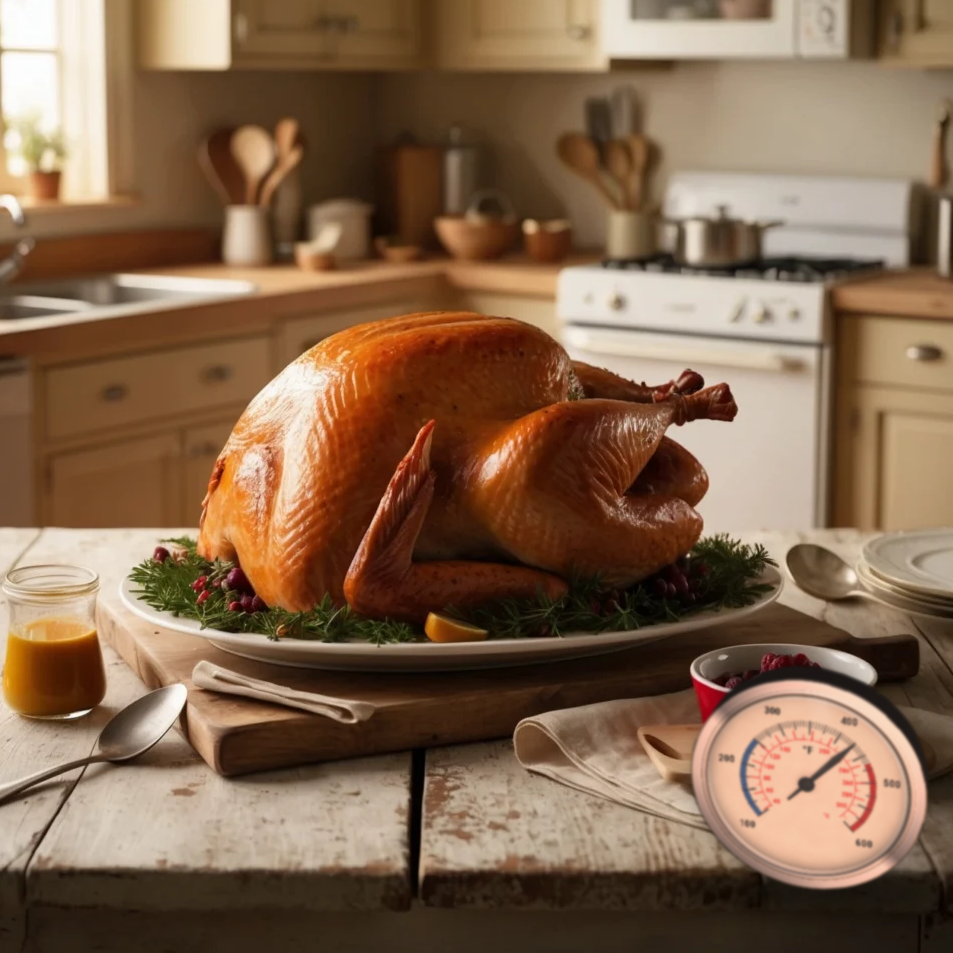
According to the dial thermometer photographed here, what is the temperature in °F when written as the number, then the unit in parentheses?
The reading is 425 (°F)
